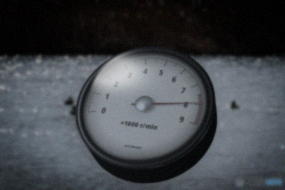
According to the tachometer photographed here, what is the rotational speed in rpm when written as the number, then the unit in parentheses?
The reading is 8000 (rpm)
